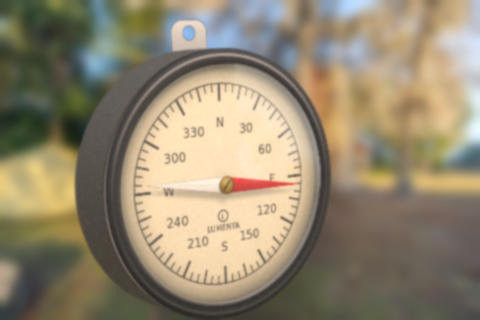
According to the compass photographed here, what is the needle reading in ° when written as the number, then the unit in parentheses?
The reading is 95 (°)
